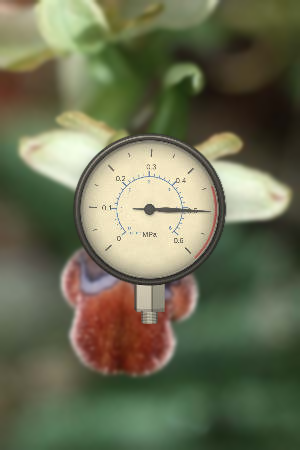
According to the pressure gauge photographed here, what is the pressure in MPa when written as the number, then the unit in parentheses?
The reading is 0.5 (MPa)
